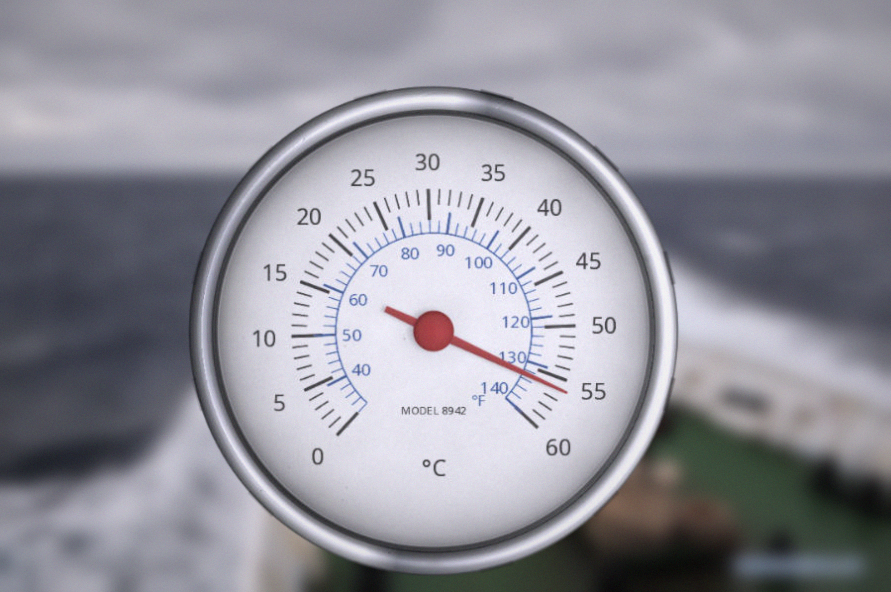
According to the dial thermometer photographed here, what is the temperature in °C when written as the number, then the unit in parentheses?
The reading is 56 (°C)
